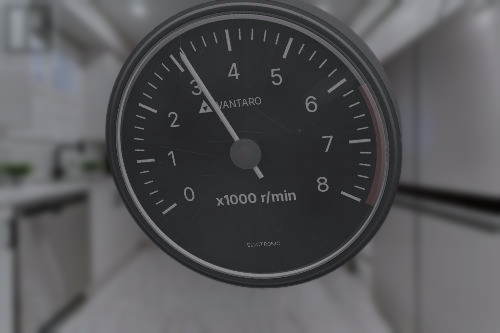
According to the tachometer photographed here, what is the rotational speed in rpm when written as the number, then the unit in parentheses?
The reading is 3200 (rpm)
